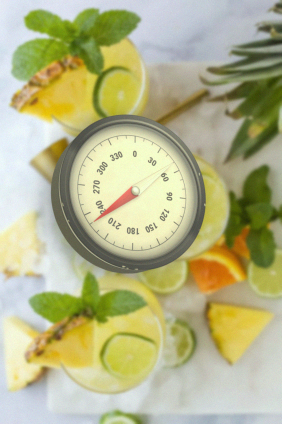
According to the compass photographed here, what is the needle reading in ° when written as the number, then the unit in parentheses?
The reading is 230 (°)
